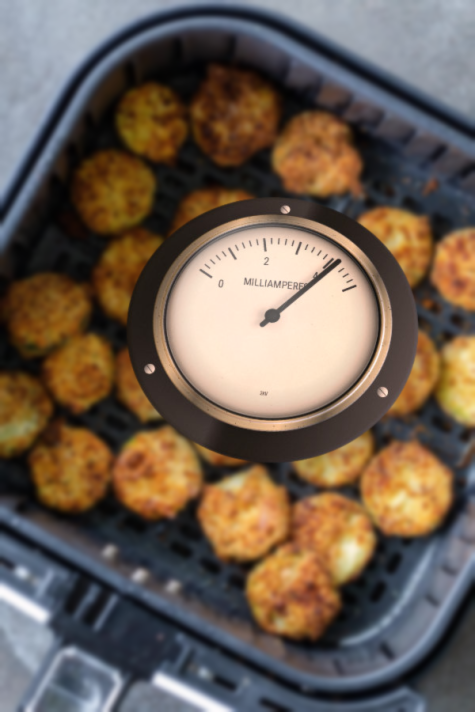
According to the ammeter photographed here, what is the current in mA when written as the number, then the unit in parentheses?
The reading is 4.2 (mA)
